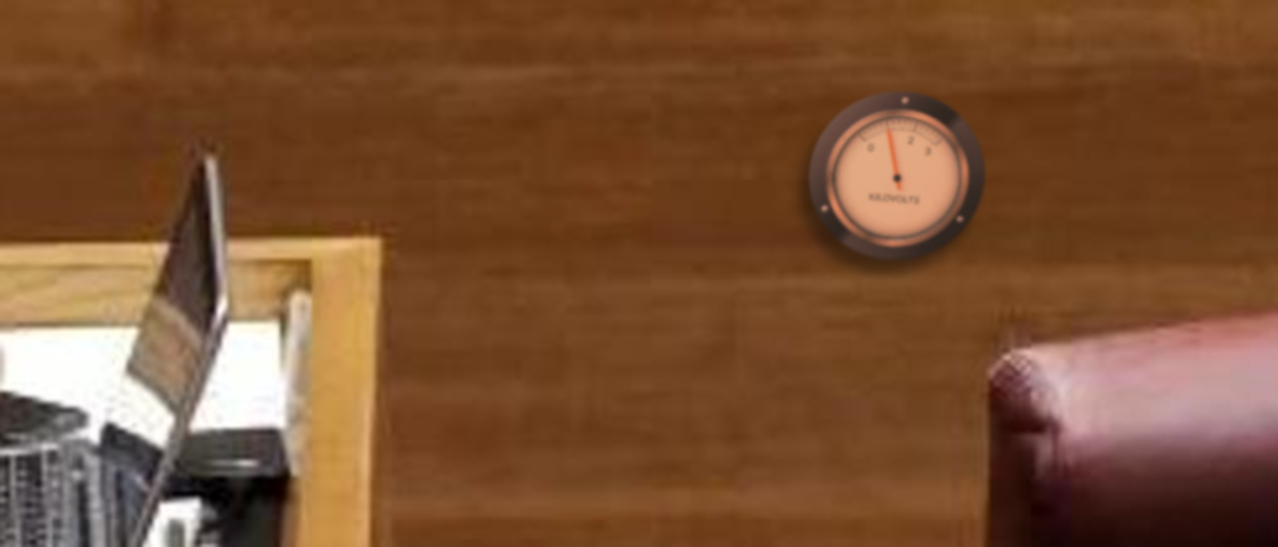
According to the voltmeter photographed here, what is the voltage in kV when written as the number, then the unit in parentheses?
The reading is 1 (kV)
